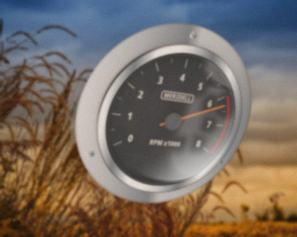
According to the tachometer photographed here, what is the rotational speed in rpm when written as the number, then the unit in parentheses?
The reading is 6250 (rpm)
